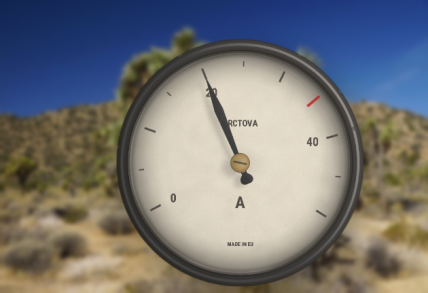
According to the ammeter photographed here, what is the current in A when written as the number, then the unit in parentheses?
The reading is 20 (A)
